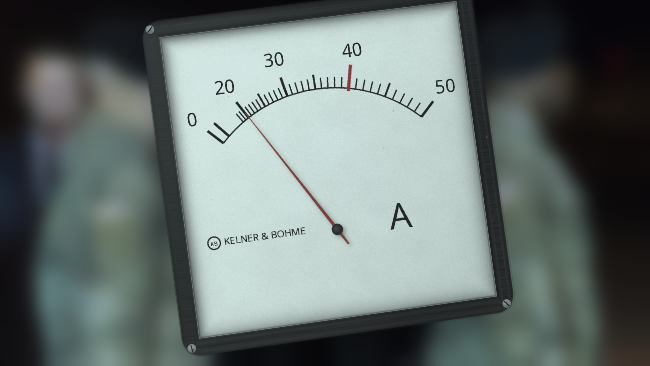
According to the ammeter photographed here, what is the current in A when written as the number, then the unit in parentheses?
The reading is 20 (A)
